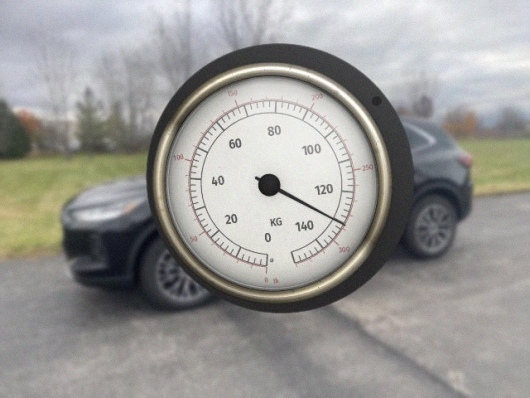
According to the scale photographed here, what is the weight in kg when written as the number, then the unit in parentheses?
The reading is 130 (kg)
